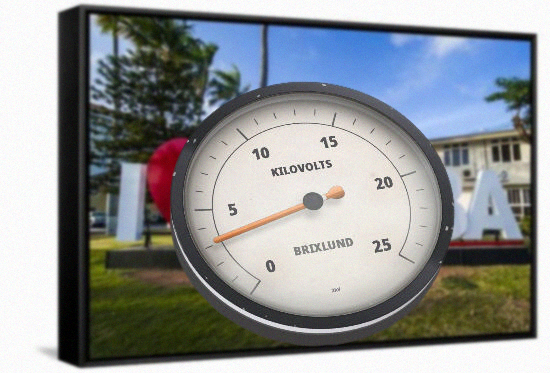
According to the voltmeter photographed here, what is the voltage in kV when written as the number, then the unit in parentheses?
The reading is 3 (kV)
